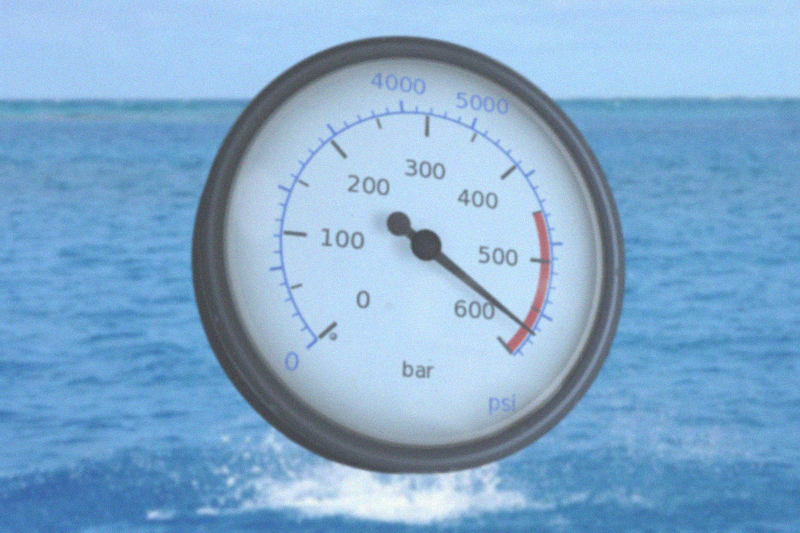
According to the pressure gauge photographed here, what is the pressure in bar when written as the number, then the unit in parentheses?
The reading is 575 (bar)
